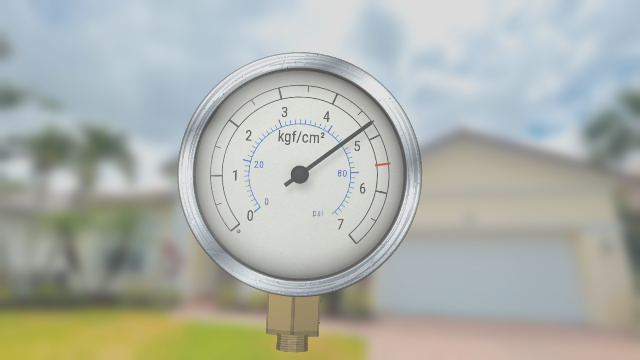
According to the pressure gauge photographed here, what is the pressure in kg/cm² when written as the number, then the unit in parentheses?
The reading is 4.75 (kg/cm²)
